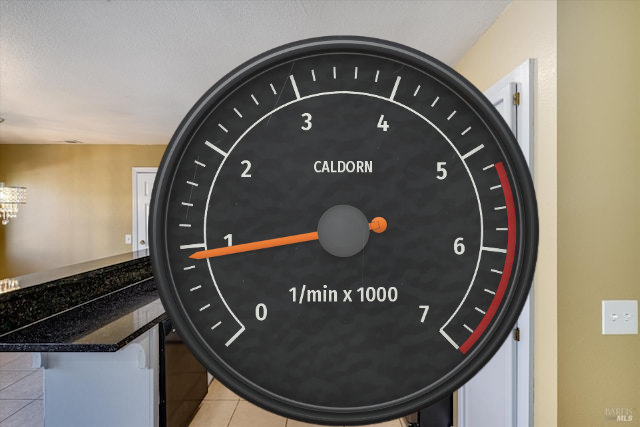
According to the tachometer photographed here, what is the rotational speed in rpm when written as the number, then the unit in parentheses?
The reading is 900 (rpm)
